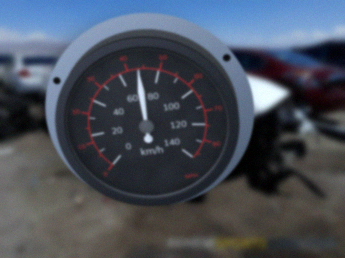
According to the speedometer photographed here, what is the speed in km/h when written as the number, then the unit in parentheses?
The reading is 70 (km/h)
